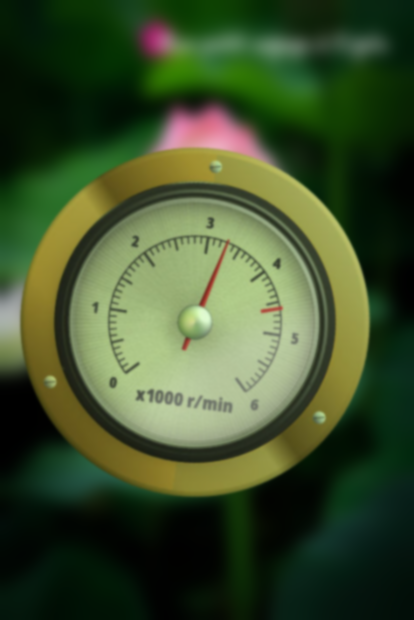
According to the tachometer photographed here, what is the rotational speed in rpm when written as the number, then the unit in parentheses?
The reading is 3300 (rpm)
